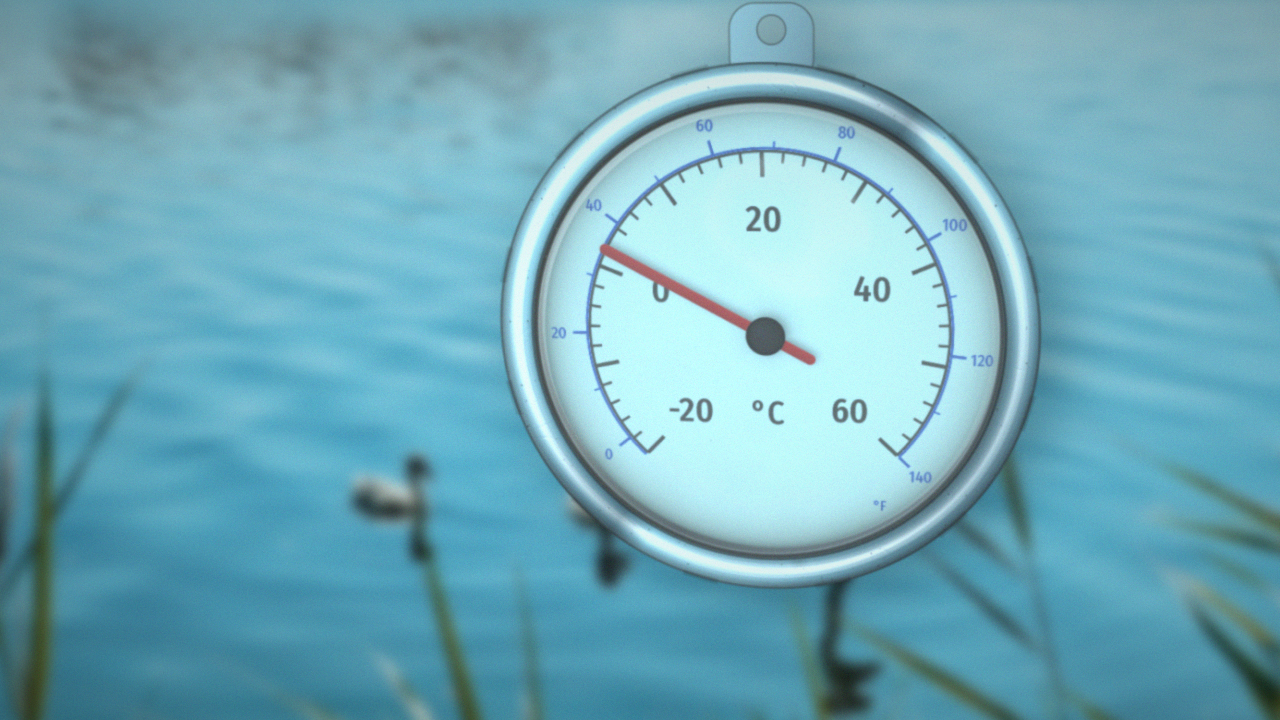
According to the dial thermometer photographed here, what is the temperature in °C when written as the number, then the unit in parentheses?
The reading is 2 (°C)
